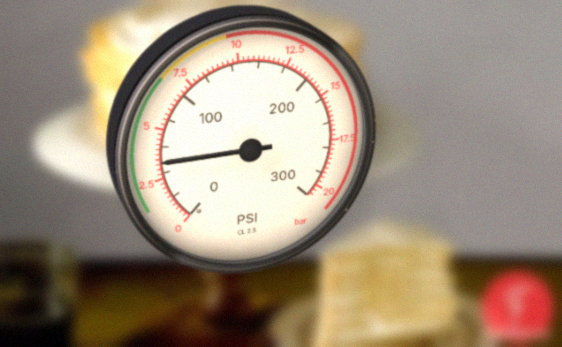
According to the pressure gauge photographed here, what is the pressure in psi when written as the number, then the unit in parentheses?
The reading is 50 (psi)
